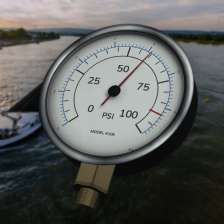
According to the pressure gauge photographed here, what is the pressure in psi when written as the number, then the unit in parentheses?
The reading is 60 (psi)
